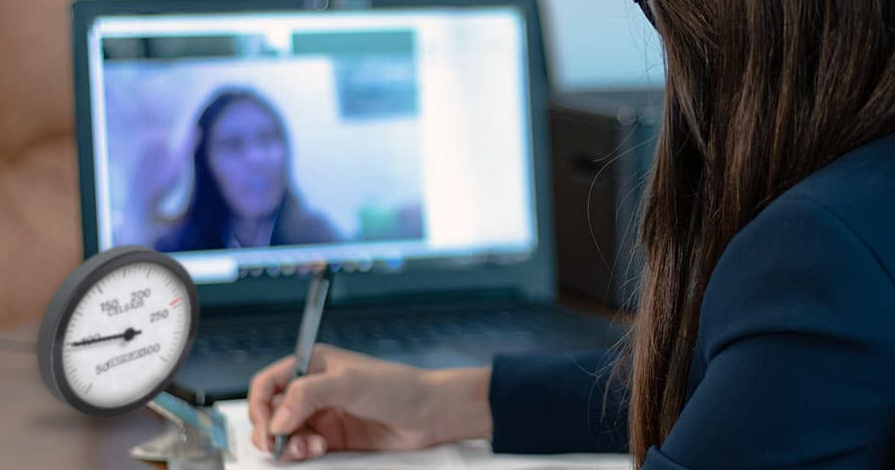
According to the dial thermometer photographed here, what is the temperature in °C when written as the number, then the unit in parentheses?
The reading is 100 (°C)
